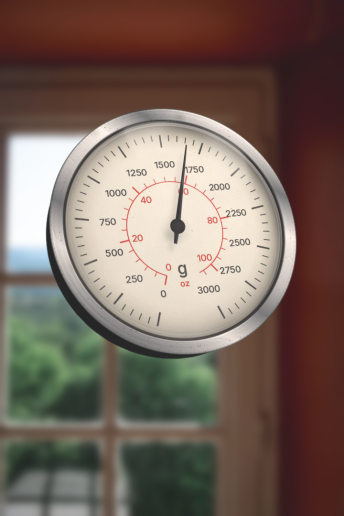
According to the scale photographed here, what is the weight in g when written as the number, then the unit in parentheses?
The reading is 1650 (g)
